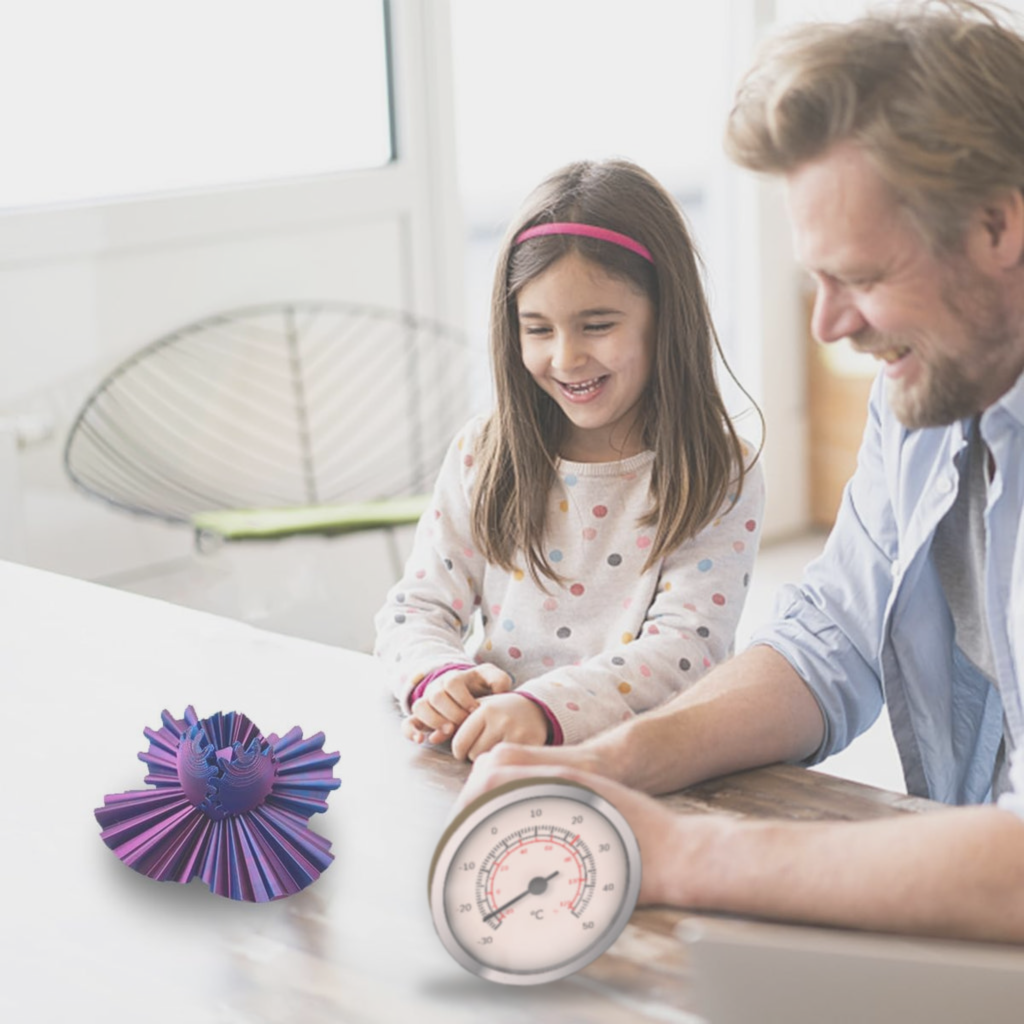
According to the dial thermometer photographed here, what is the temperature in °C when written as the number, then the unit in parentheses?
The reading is -25 (°C)
